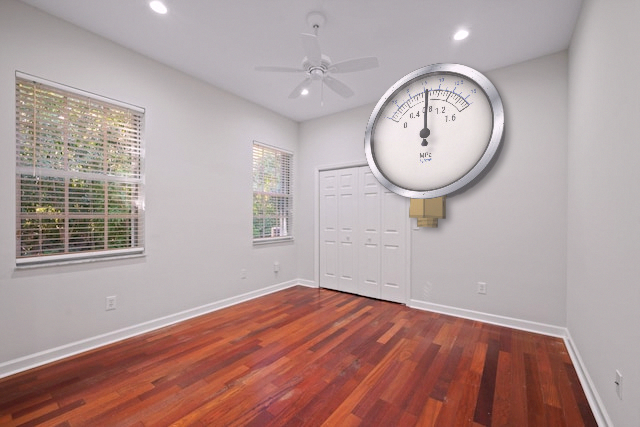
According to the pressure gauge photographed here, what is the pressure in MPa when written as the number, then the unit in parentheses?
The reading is 0.8 (MPa)
